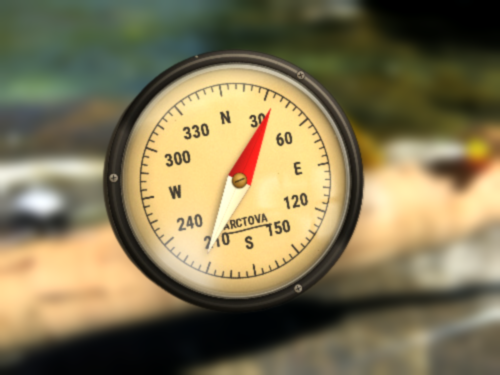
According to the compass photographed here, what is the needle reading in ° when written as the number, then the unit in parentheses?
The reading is 35 (°)
